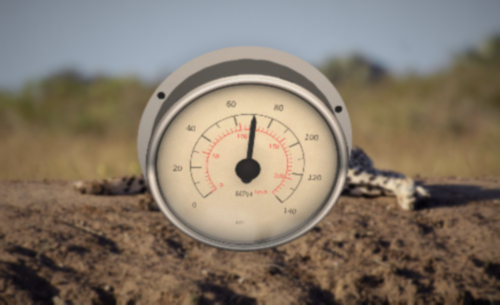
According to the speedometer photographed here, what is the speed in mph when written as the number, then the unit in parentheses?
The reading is 70 (mph)
